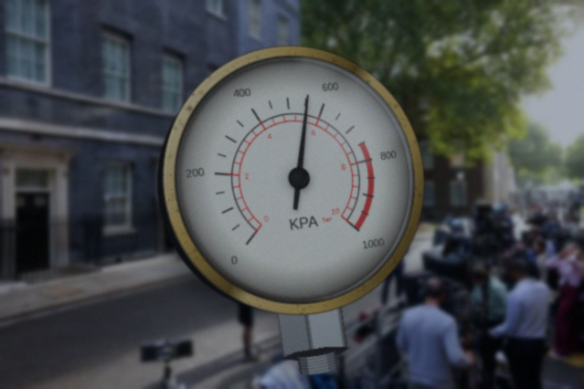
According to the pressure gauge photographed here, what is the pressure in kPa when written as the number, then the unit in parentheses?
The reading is 550 (kPa)
